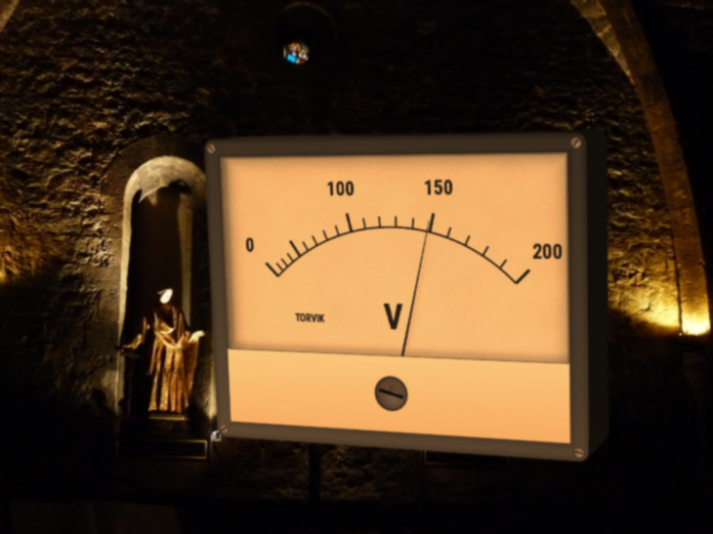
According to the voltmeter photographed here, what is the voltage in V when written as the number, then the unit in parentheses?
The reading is 150 (V)
